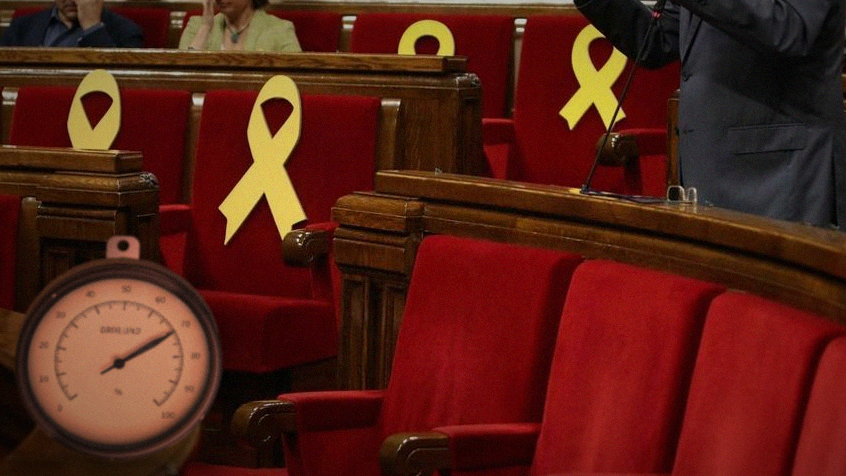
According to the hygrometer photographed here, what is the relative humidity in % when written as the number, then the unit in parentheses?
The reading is 70 (%)
